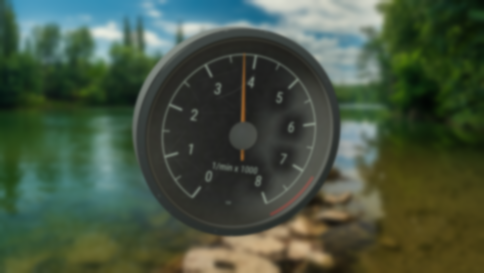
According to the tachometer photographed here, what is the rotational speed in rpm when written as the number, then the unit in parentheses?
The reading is 3750 (rpm)
